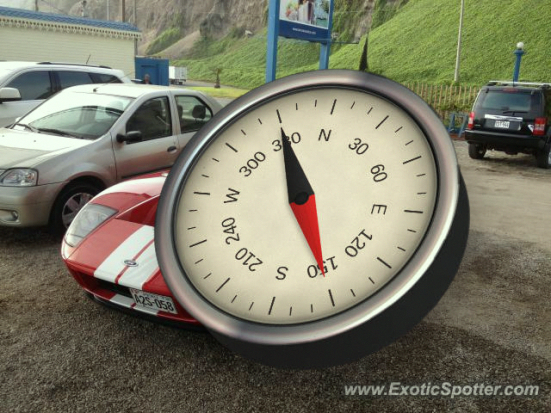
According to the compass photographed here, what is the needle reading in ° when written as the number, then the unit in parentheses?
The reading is 150 (°)
